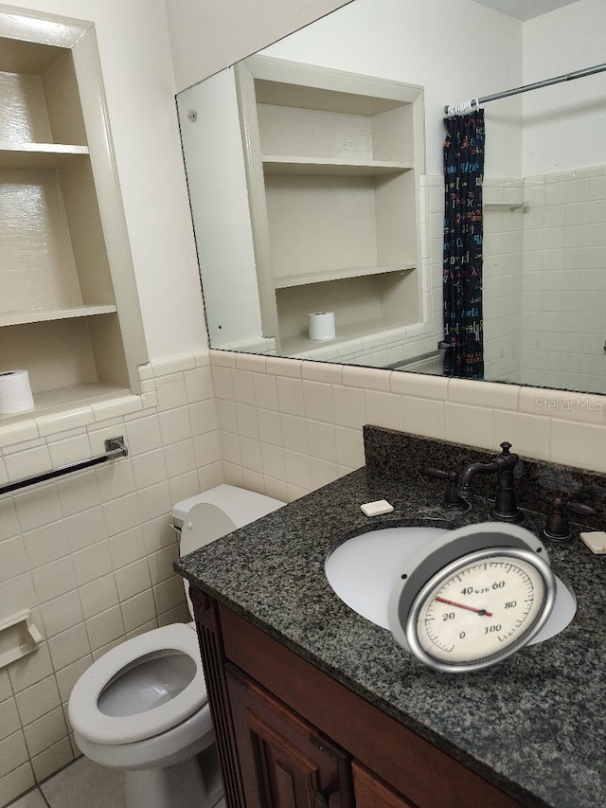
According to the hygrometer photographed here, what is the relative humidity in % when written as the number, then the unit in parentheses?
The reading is 30 (%)
